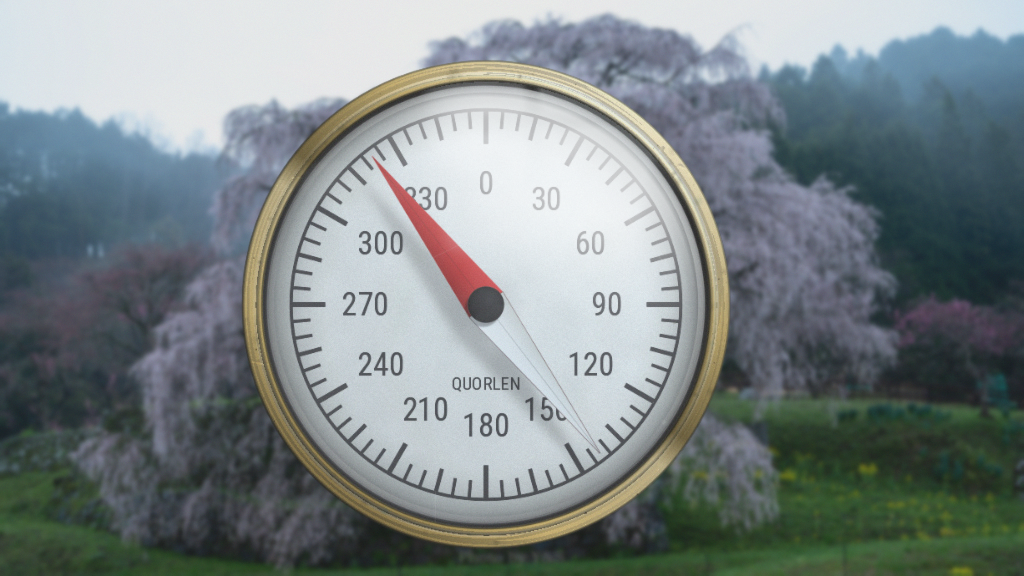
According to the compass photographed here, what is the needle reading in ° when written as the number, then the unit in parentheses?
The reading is 322.5 (°)
